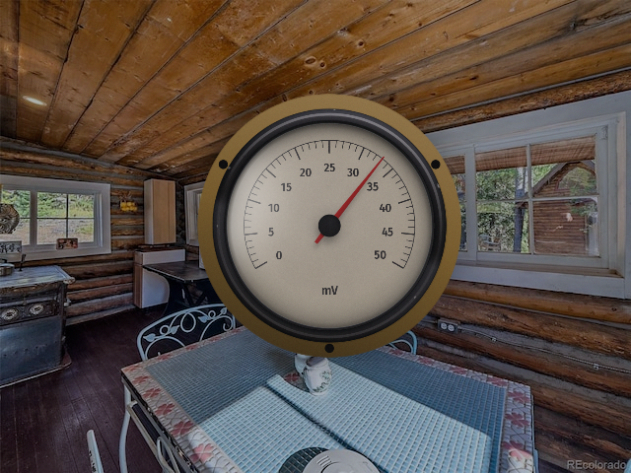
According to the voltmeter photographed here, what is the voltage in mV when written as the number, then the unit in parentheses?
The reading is 33 (mV)
